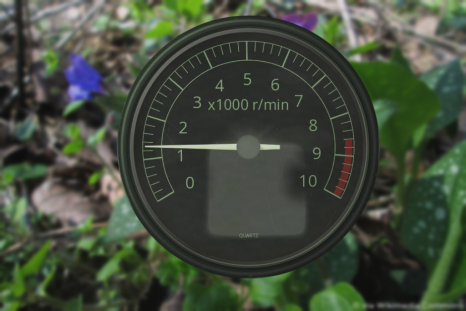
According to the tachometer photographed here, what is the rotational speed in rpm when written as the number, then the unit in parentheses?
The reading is 1300 (rpm)
